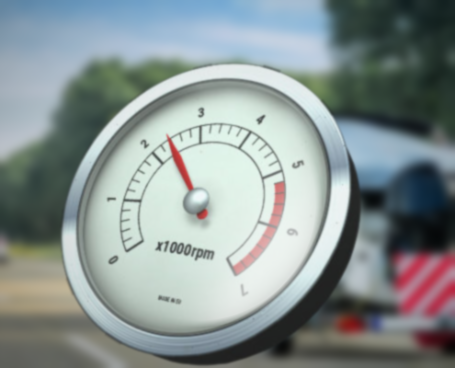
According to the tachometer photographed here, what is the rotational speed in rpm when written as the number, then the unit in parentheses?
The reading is 2400 (rpm)
